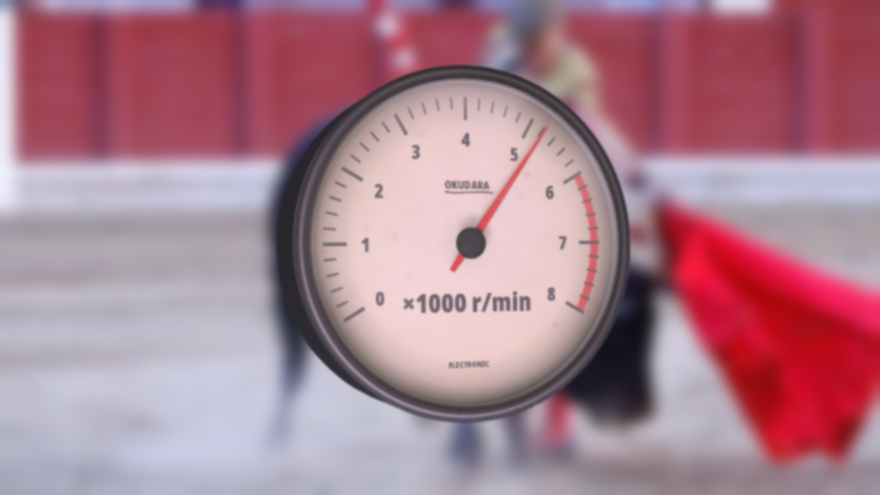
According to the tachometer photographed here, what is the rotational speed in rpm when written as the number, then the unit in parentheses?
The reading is 5200 (rpm)
